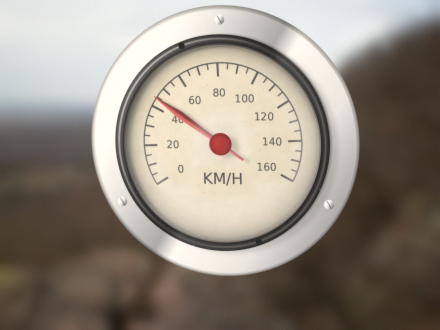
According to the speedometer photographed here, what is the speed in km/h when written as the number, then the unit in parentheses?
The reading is 45 (km/h)
